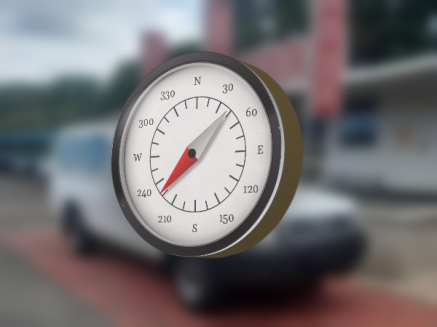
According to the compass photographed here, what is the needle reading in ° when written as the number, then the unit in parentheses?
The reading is 225 (°)
